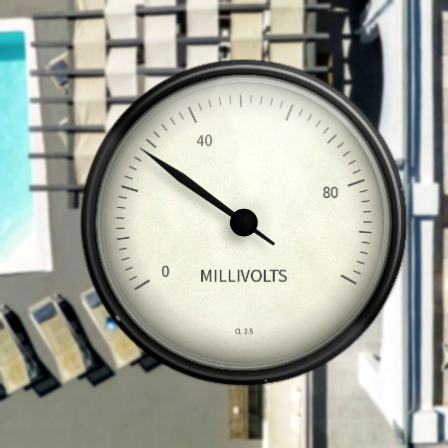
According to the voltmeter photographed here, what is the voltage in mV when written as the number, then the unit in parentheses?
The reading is 28 (mV)
